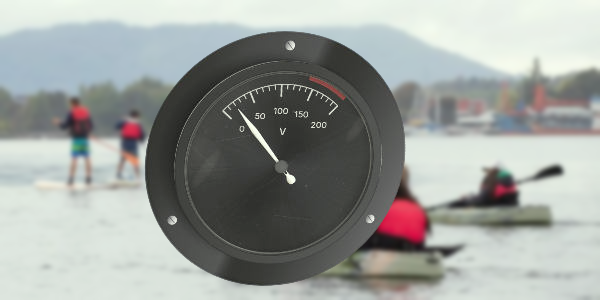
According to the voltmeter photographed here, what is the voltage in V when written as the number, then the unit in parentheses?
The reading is 20 (V)
